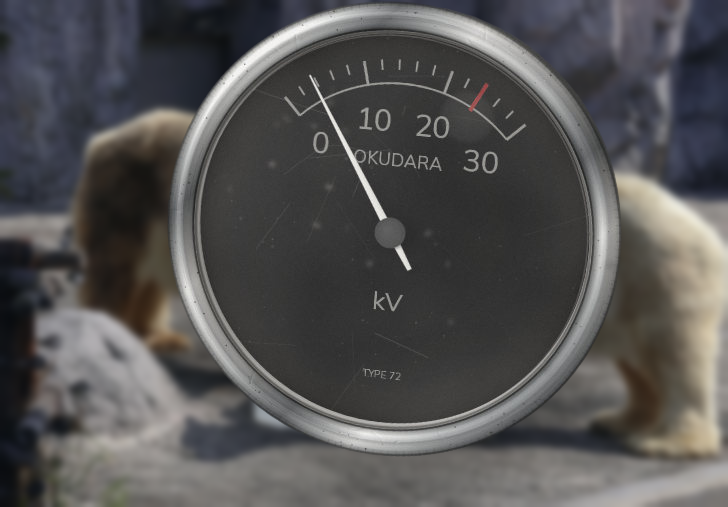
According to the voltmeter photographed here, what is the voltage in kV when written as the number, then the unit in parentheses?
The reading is 4 (kV)
